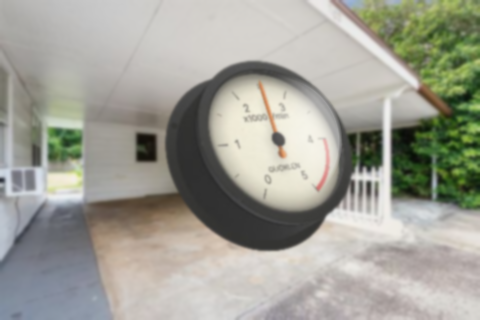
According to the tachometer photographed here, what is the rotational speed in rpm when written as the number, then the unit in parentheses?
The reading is 2500 (rpm)
